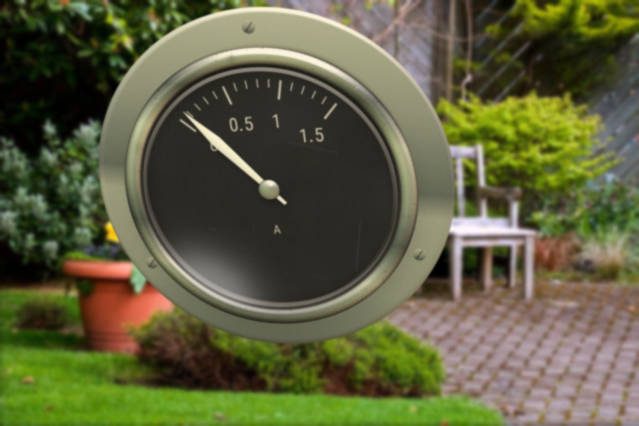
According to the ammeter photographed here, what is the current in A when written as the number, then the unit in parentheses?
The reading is 0.1 (A)
